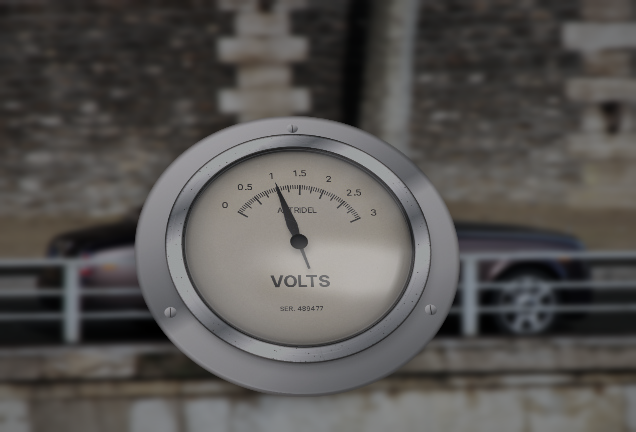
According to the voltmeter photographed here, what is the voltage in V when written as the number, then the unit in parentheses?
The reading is 1 (V)
